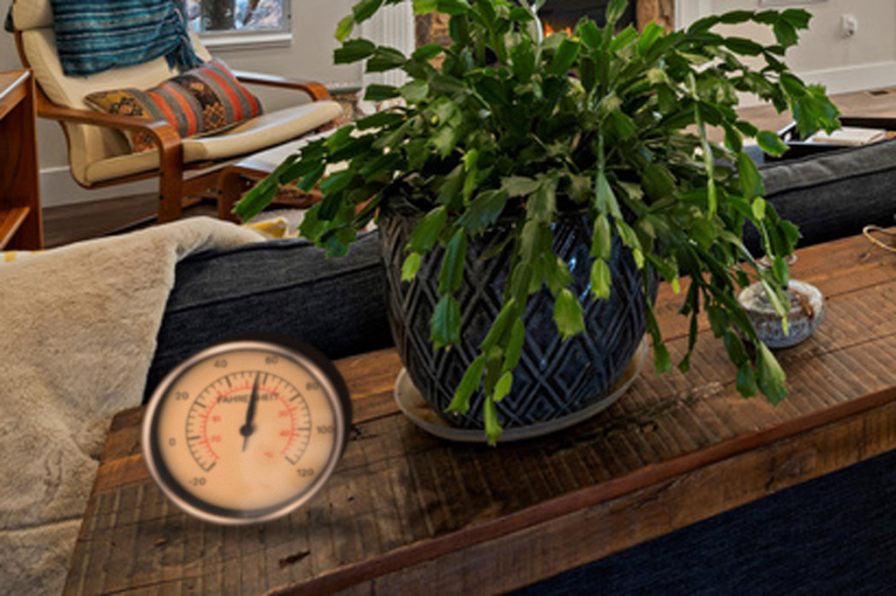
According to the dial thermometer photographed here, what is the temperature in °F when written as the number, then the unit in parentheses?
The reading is 56 (°F)
